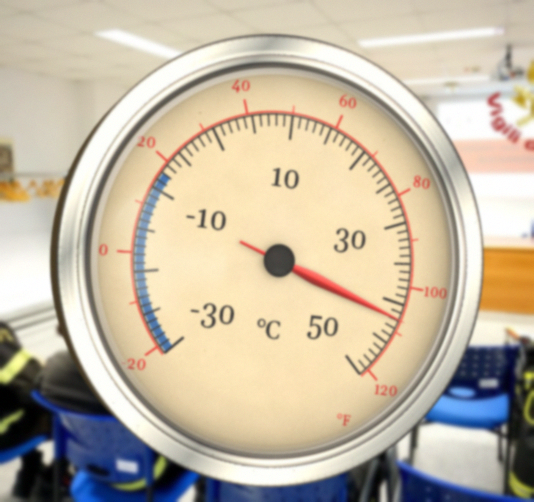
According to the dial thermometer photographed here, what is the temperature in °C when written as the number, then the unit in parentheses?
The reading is 42 (°C)
